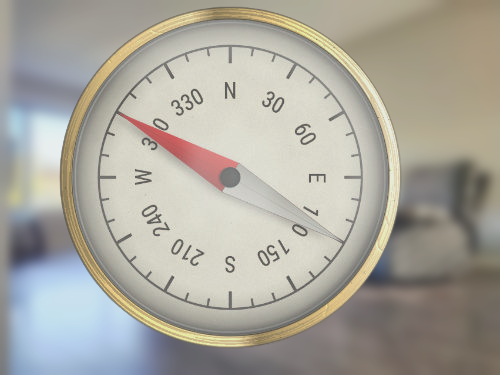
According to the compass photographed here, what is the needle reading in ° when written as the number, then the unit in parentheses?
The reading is 300 (°)
